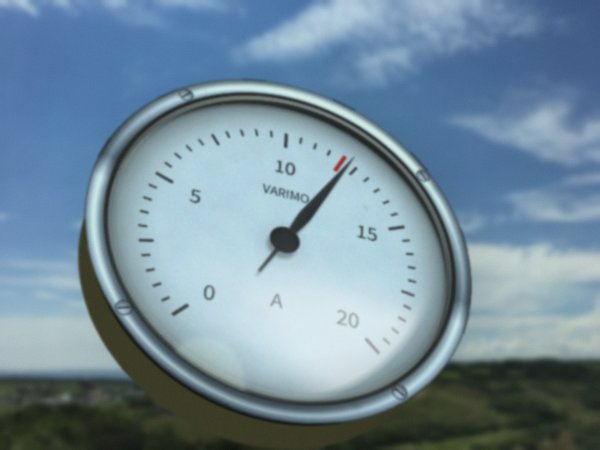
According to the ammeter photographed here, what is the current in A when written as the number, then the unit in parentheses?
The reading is 12.25 (A)
